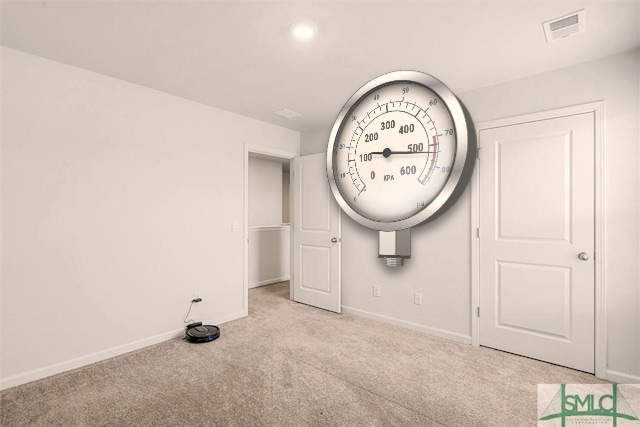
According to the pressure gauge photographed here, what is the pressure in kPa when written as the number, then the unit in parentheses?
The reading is 520 (kPa)
